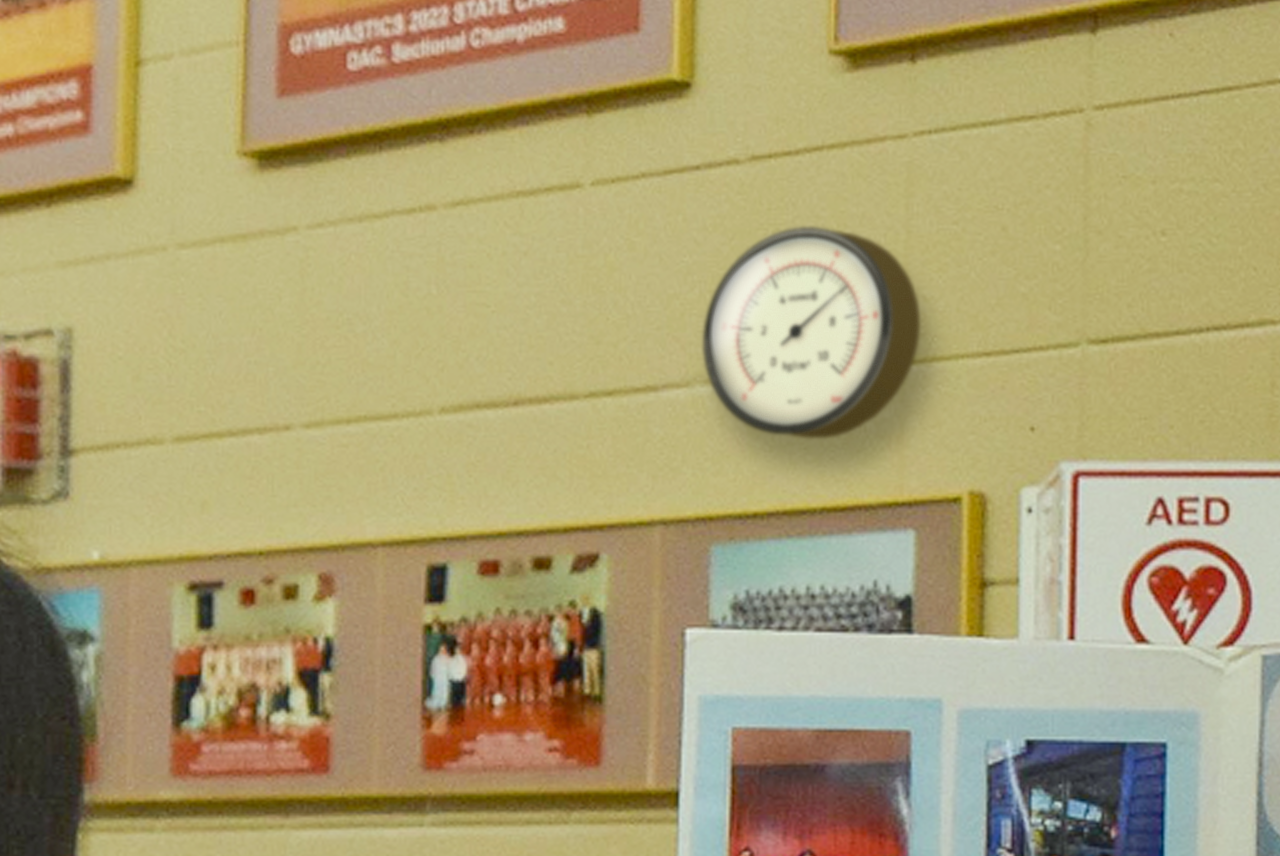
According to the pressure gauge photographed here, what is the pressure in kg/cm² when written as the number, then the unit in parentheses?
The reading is 7 (kg/cm²)
